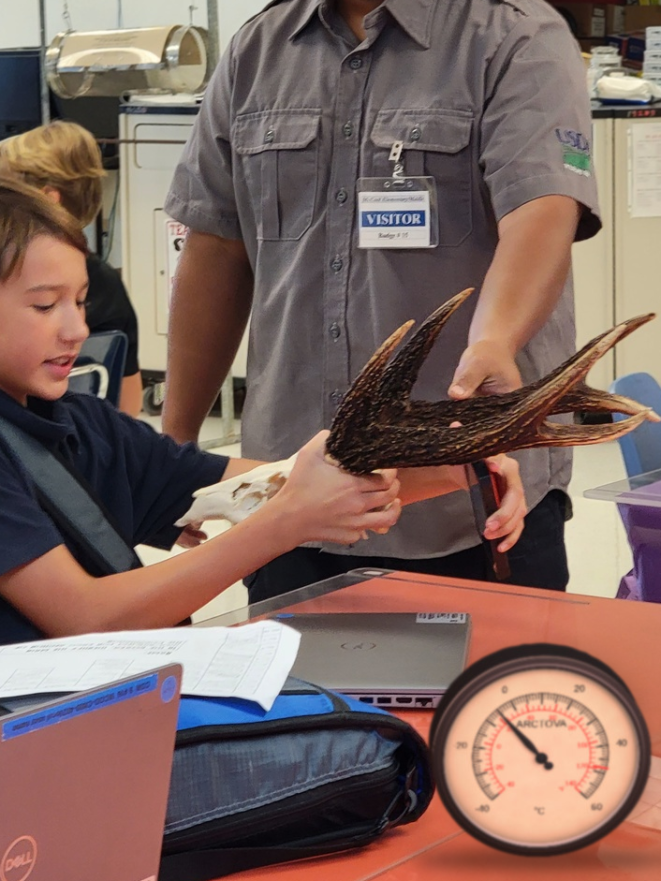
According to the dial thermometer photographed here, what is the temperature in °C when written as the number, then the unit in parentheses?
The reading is -5 (°C)
